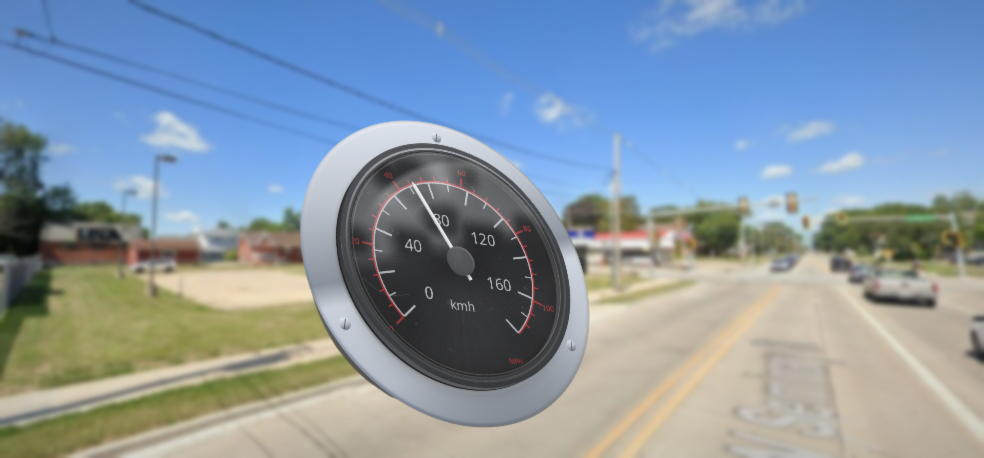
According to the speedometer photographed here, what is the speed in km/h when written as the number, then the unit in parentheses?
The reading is 70 (km/h)
